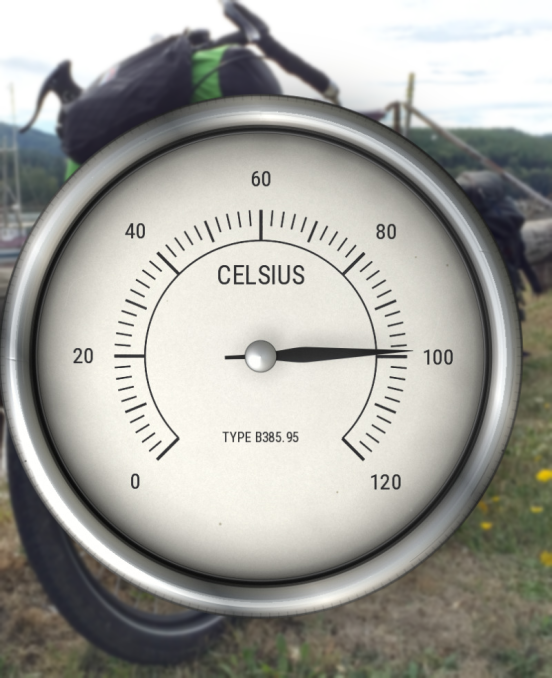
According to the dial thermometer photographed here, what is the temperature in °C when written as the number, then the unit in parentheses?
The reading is 99 (°C)
